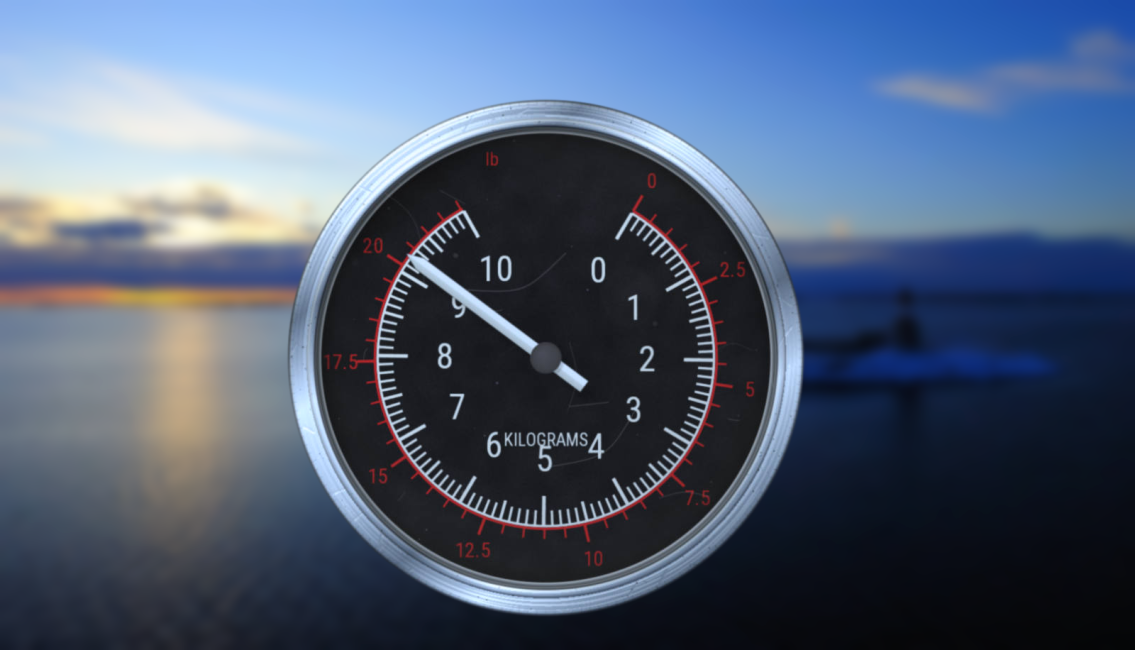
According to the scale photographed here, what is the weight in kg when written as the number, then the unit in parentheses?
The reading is 9.2 (kg)
